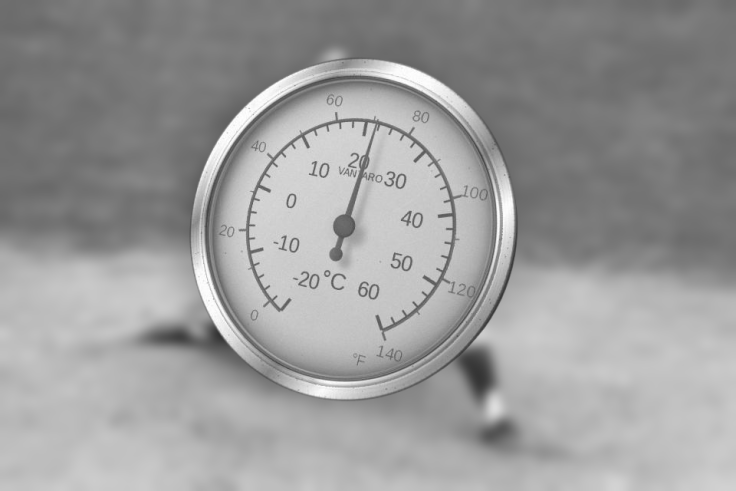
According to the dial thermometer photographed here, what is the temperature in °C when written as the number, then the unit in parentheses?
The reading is 22 (°C)
